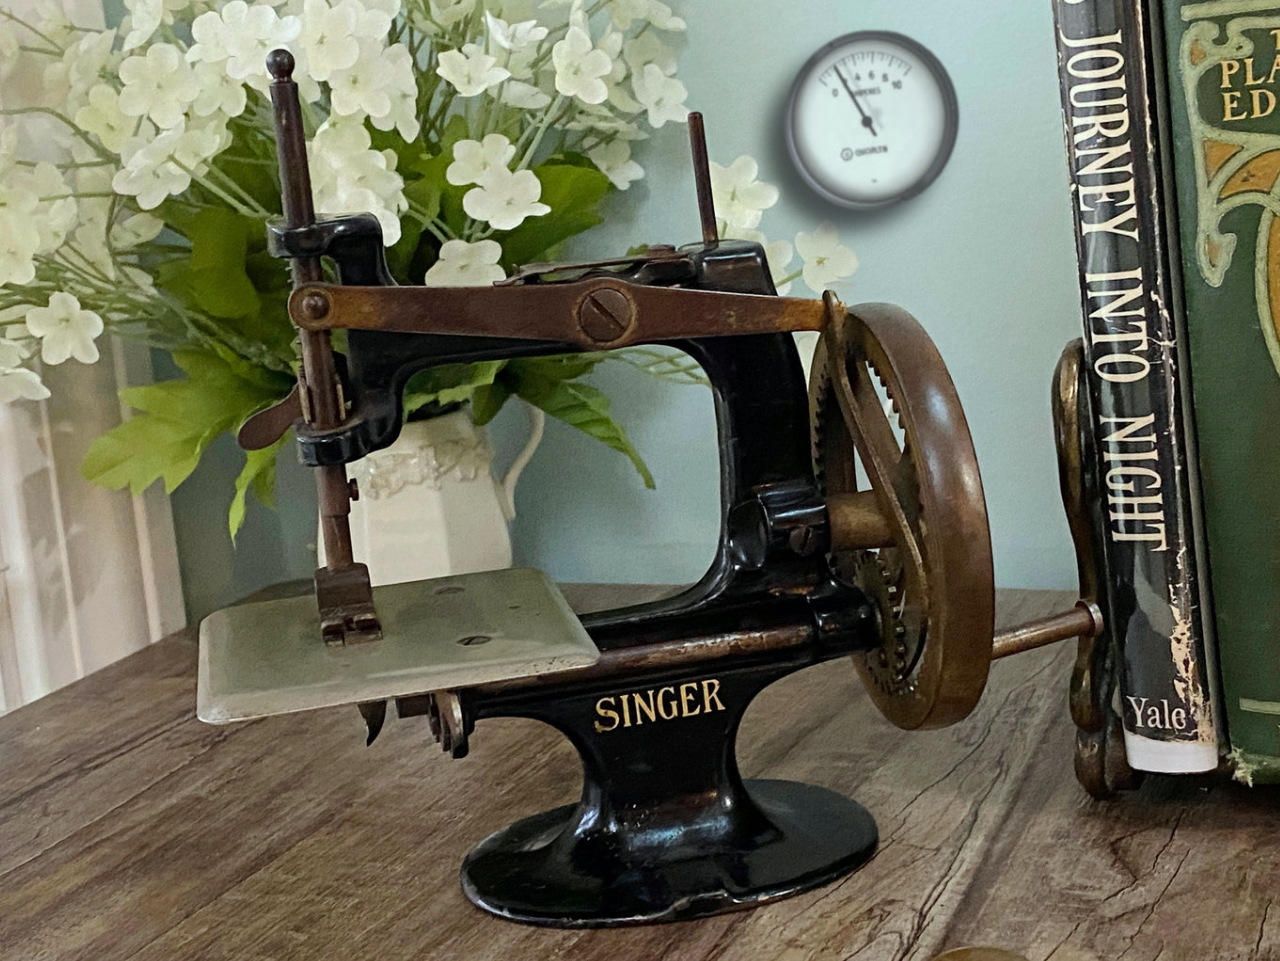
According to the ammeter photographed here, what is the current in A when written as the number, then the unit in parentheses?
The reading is 2 (A)
